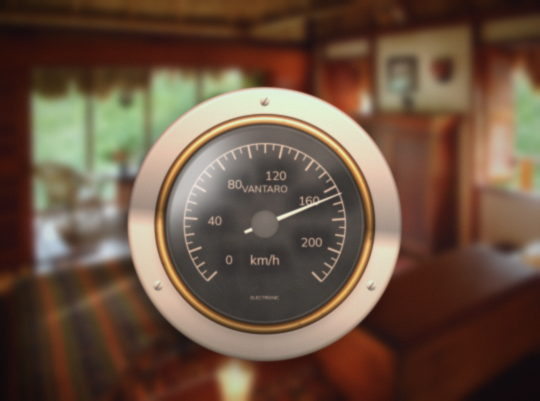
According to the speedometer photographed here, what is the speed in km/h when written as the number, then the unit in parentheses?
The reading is 165 (km/h)
